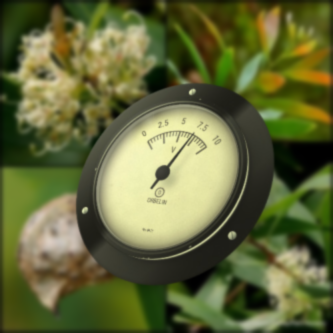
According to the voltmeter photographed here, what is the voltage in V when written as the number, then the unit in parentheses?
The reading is 7.5 (V)
